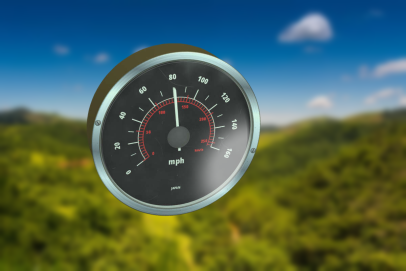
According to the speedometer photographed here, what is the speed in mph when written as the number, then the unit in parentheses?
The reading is 80 (mph)
